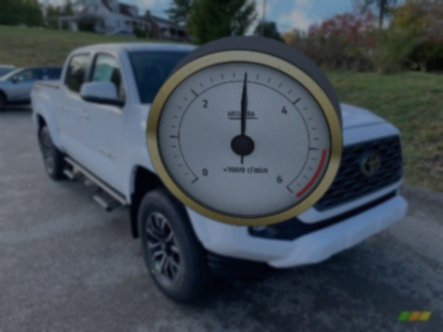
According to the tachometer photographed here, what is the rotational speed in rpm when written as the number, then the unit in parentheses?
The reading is 3000 (rpm)
